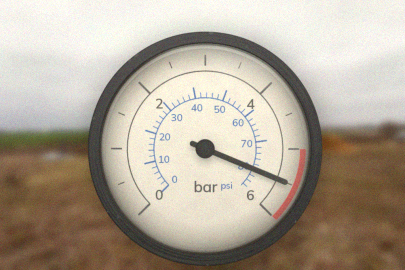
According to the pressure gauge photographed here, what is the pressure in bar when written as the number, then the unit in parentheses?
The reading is 5.5 (bar)
